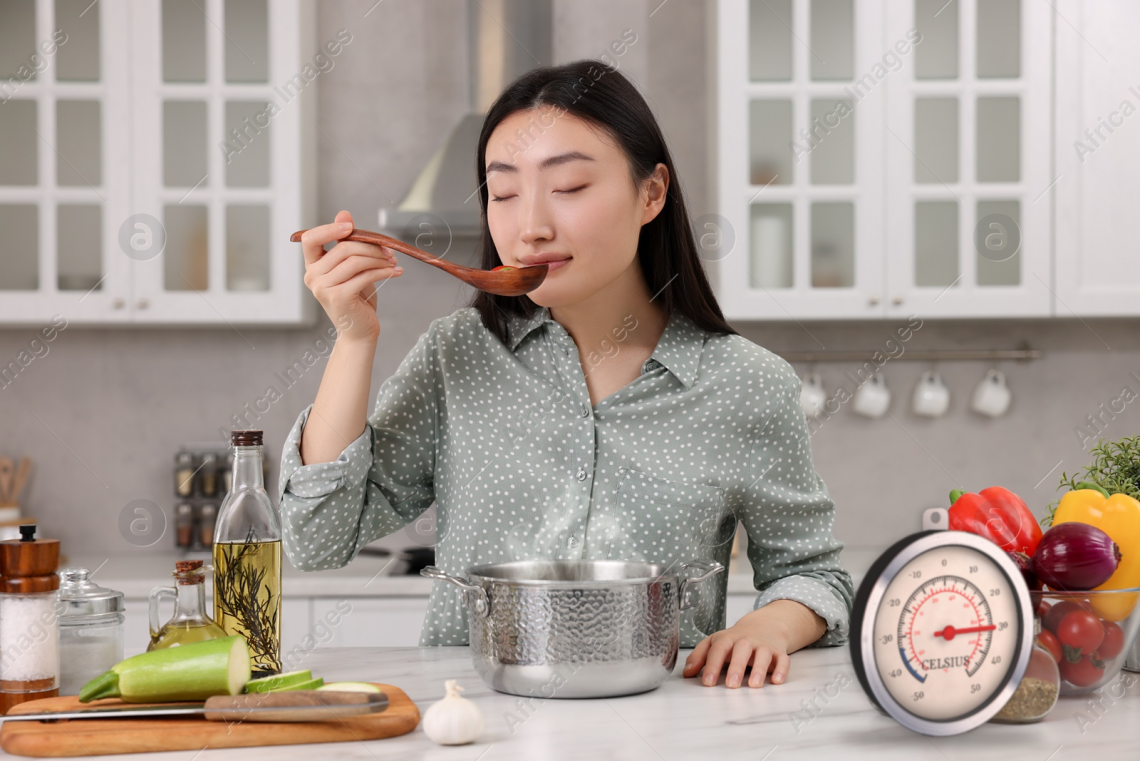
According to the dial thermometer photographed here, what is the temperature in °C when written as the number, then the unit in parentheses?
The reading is 30 (°C)
